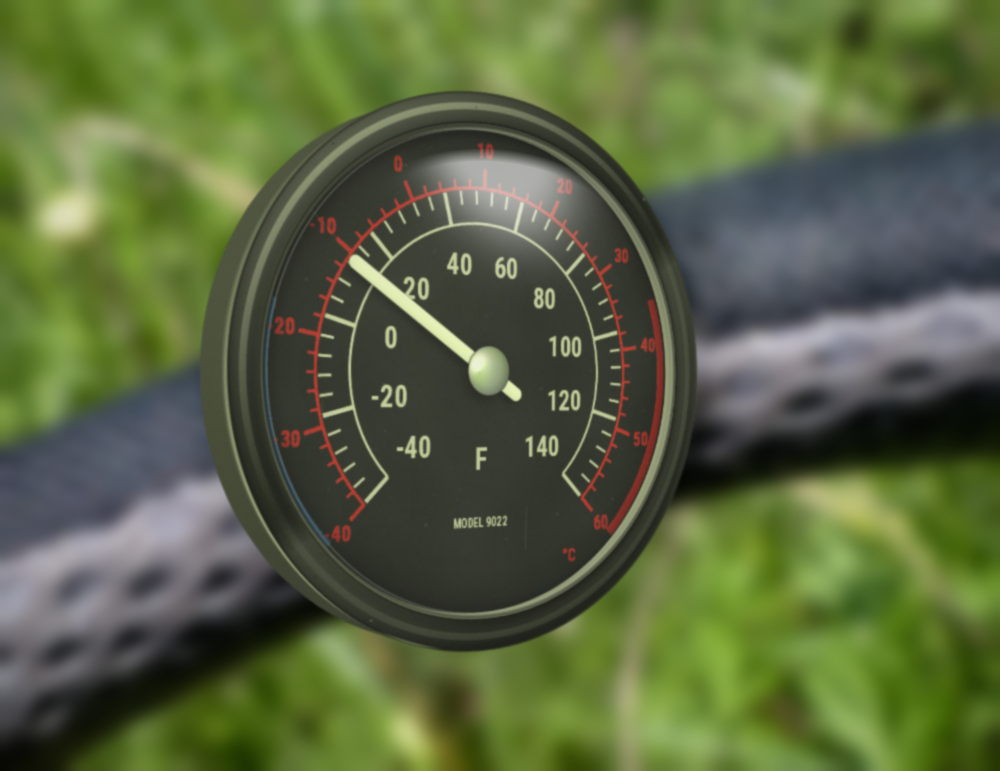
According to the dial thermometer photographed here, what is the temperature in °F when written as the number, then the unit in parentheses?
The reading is 12 (°F)
